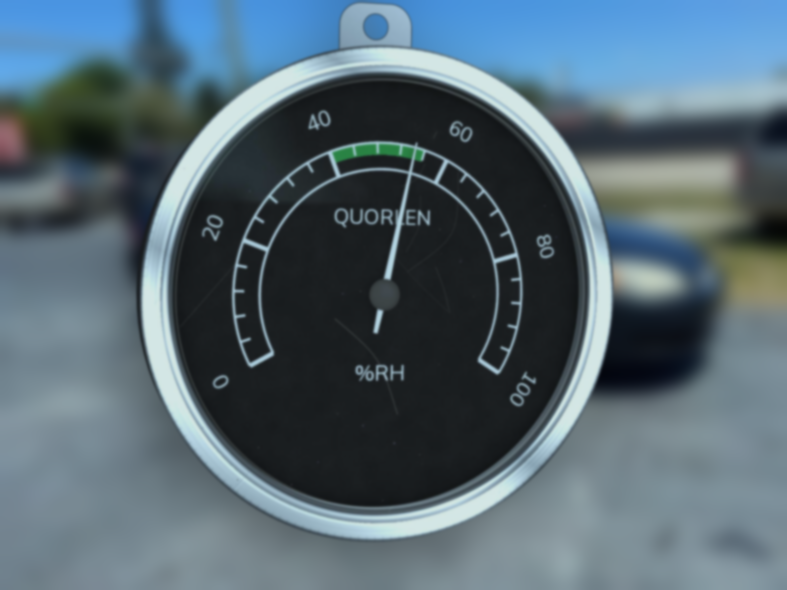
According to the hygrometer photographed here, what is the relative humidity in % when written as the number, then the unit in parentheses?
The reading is 54 (%)
